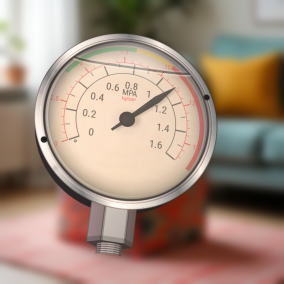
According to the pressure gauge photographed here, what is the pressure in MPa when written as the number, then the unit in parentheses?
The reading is 1.1 (MPa)
